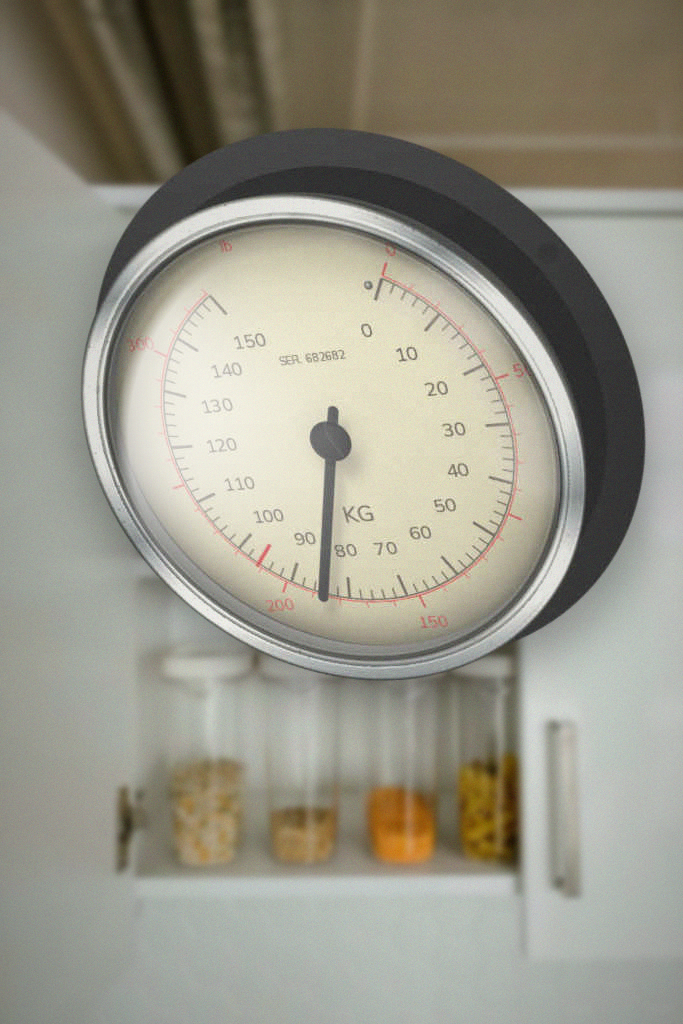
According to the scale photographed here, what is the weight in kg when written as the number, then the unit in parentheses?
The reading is 84 (kg)
